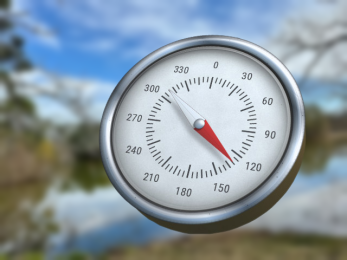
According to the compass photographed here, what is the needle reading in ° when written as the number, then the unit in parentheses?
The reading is 130 (°)
